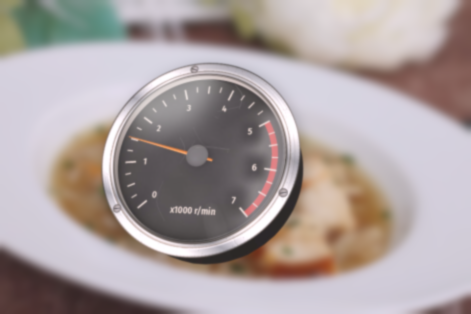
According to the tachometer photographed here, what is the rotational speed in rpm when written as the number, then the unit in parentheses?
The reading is 1500 (rpm)
